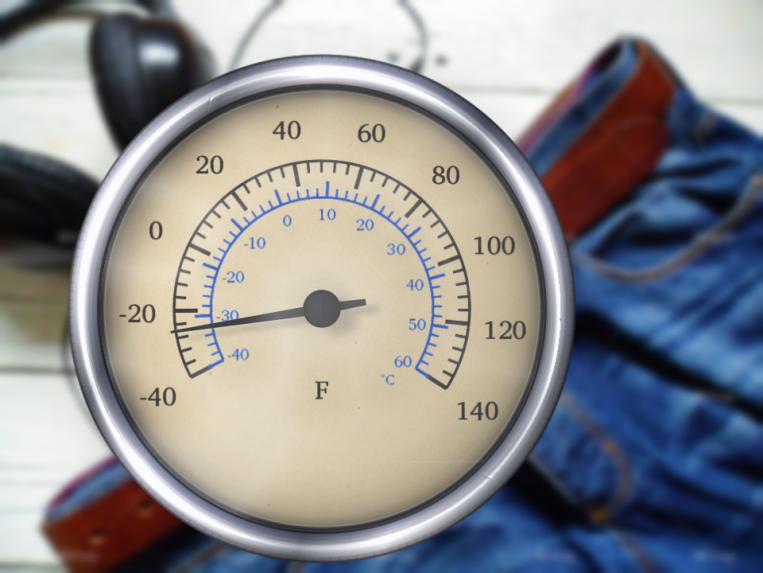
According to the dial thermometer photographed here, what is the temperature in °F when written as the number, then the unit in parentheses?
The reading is -26 (°F)
